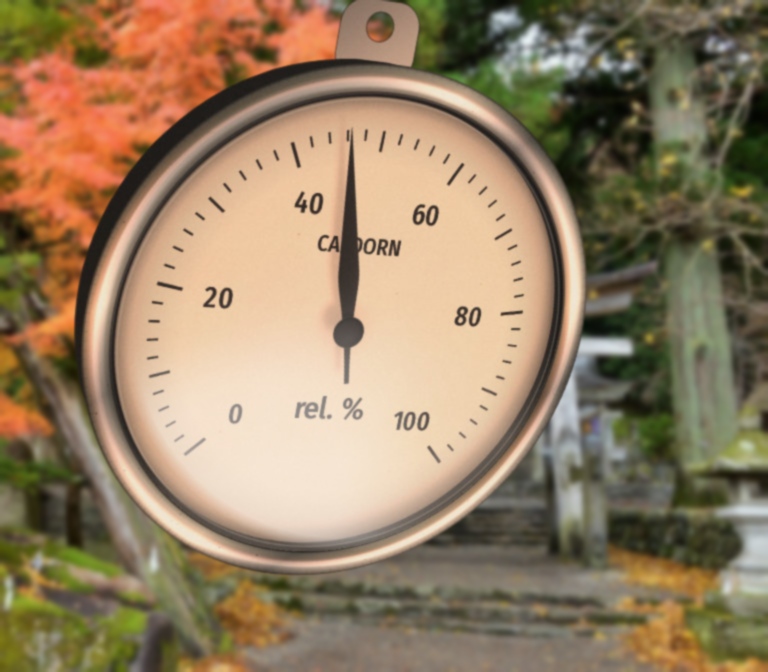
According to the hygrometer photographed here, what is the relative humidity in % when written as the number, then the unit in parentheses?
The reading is 46 (%)
